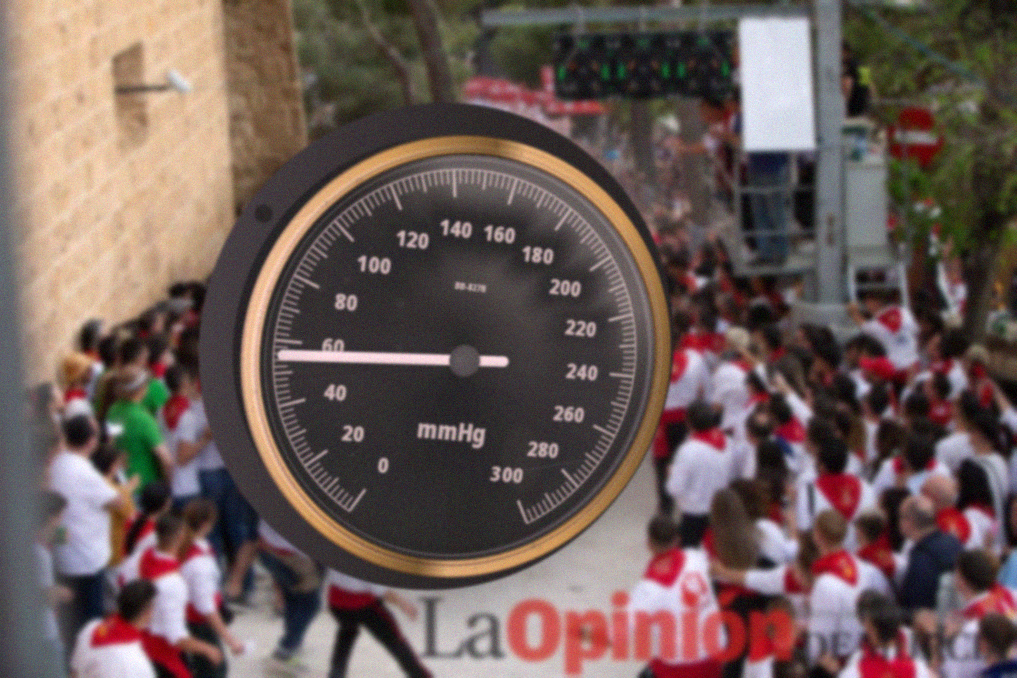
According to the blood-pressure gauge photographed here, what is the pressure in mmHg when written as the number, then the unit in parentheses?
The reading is 56 (mmHg)
